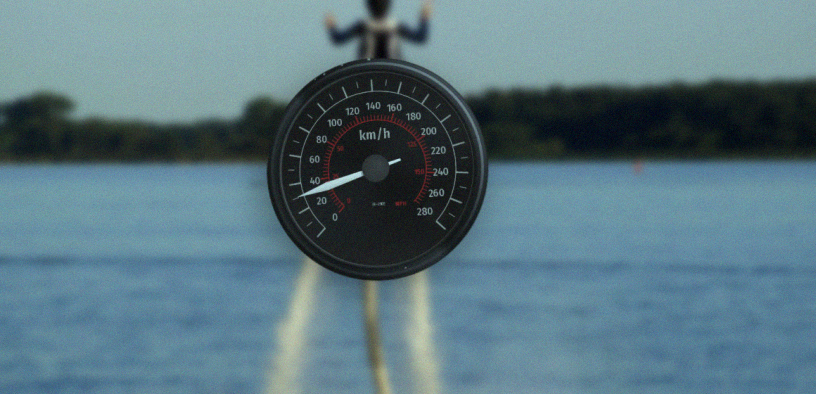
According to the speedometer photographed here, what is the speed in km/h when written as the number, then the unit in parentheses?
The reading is 30 (km/h)
